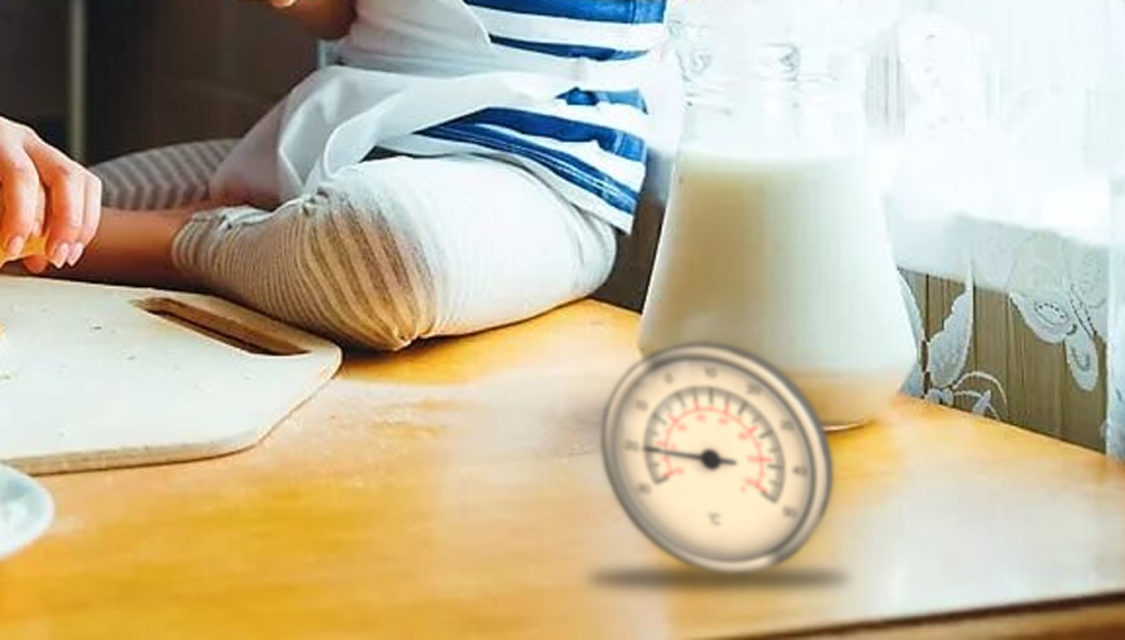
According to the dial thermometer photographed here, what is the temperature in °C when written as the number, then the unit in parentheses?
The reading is -20 (°C)
